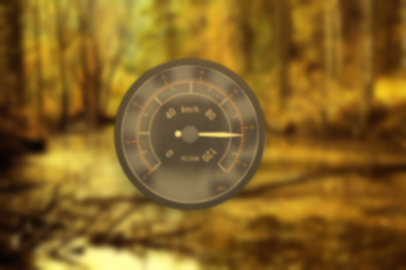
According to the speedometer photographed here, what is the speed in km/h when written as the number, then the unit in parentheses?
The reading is 100 (km/h)
